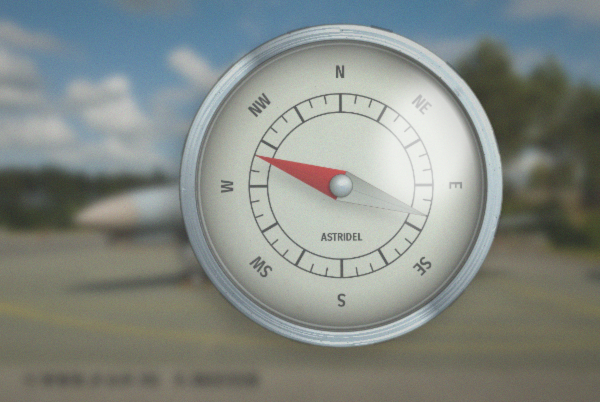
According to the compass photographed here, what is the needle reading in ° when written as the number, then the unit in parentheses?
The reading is 290 (°)
